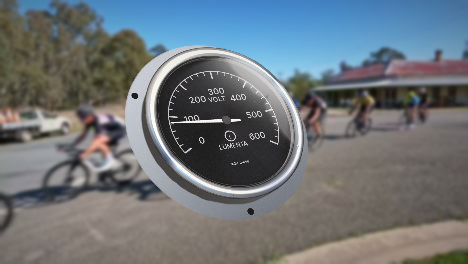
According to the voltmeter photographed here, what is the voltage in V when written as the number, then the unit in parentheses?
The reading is 80 (V)
